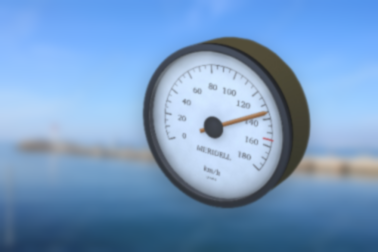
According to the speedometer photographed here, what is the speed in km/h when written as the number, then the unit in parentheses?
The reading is 135 (km/h)
